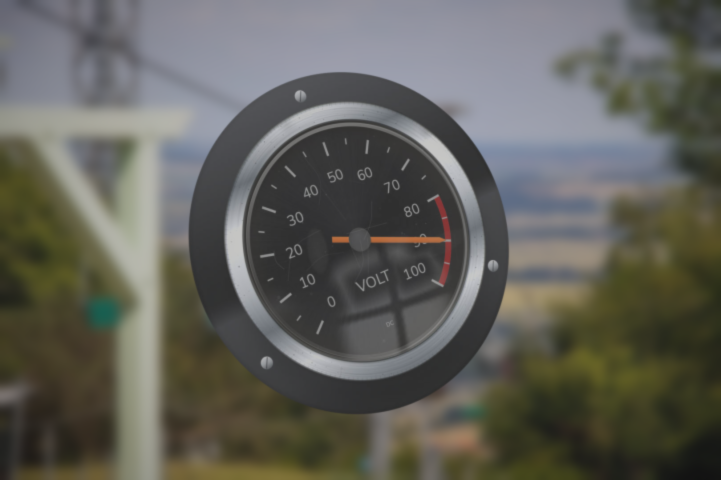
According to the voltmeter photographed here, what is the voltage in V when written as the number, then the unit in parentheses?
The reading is 90 (V)
